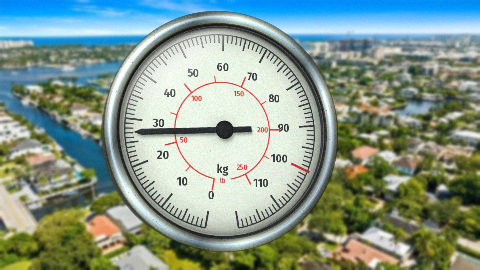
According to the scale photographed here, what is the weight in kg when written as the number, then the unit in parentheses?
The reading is 27 (kg)
